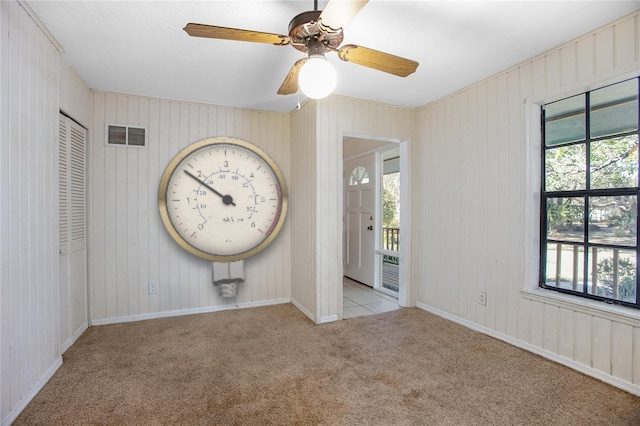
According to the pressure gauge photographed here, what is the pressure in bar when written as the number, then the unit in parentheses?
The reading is 1.8 (bar)
